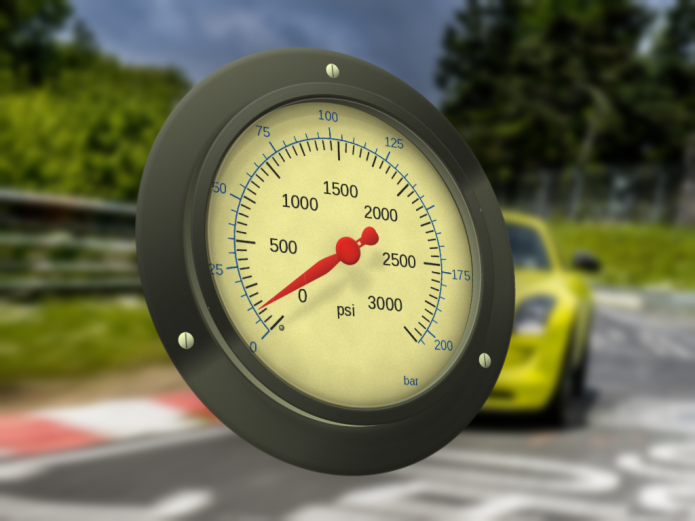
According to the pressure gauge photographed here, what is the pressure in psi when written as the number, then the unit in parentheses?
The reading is 125 (psi)
